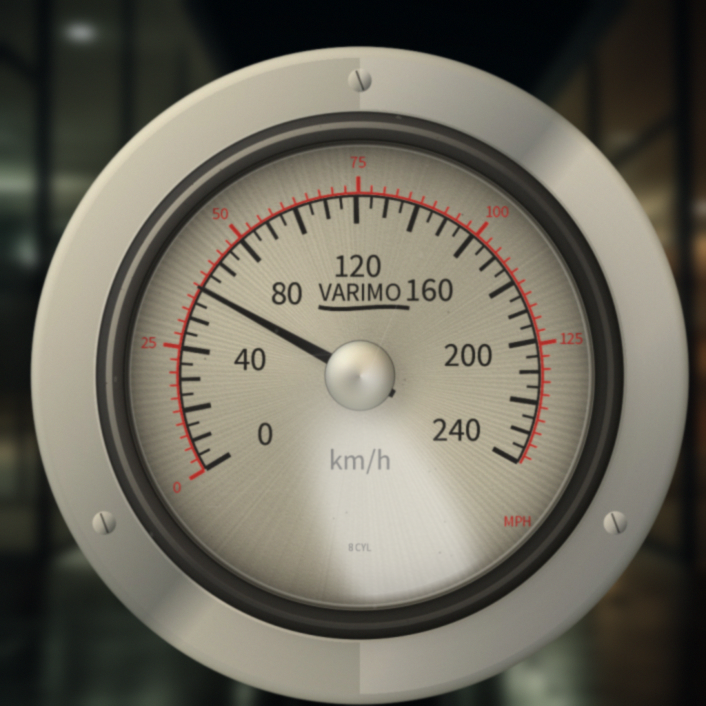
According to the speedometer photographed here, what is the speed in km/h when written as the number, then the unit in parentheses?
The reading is 60 (km/h)
